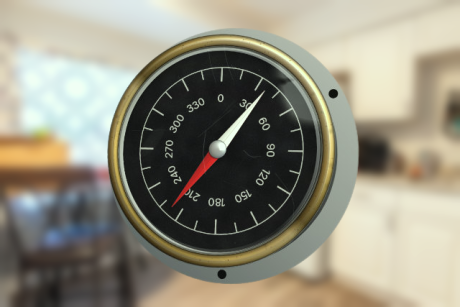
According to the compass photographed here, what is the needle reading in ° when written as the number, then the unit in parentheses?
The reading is 217.5 (°)
